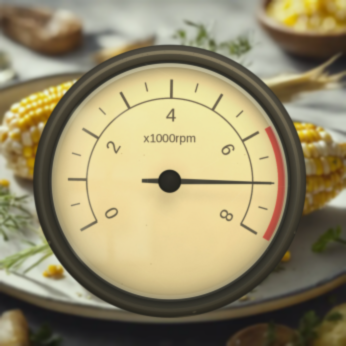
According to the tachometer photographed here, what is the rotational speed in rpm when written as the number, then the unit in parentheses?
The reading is 7000 (rpm)
